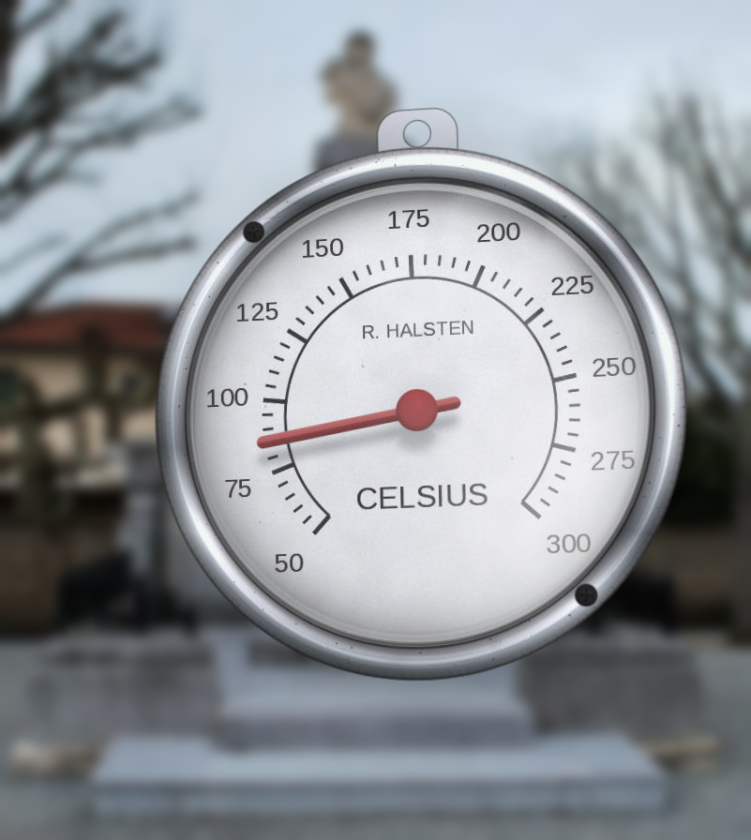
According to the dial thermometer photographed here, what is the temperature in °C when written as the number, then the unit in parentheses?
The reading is 85 (°C)
